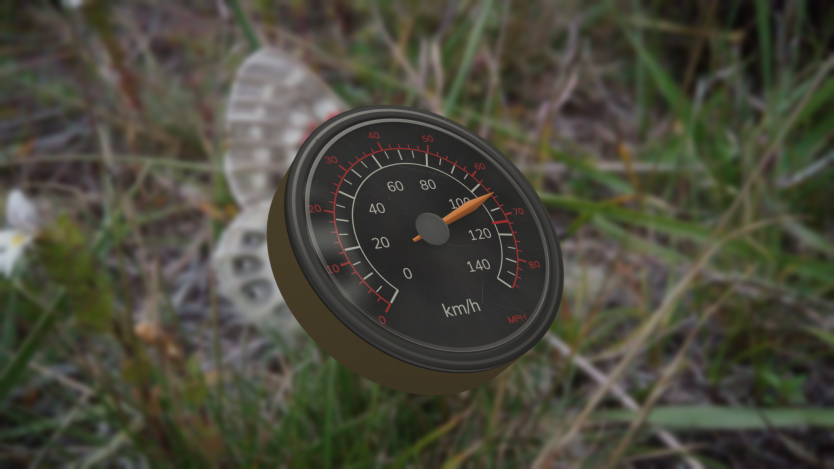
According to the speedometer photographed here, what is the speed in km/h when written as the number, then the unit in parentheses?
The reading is 105 (km/h)
